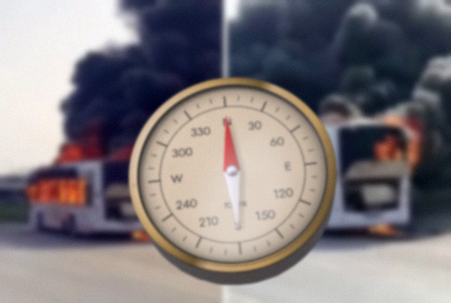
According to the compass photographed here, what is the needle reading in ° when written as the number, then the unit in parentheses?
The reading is 0 (°)
